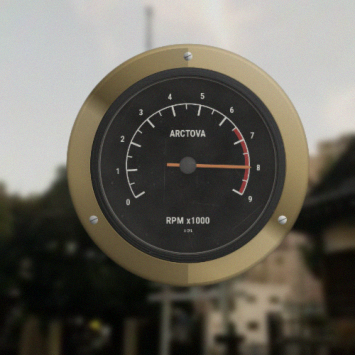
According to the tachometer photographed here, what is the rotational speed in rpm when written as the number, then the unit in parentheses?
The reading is 8000 (rpm)
